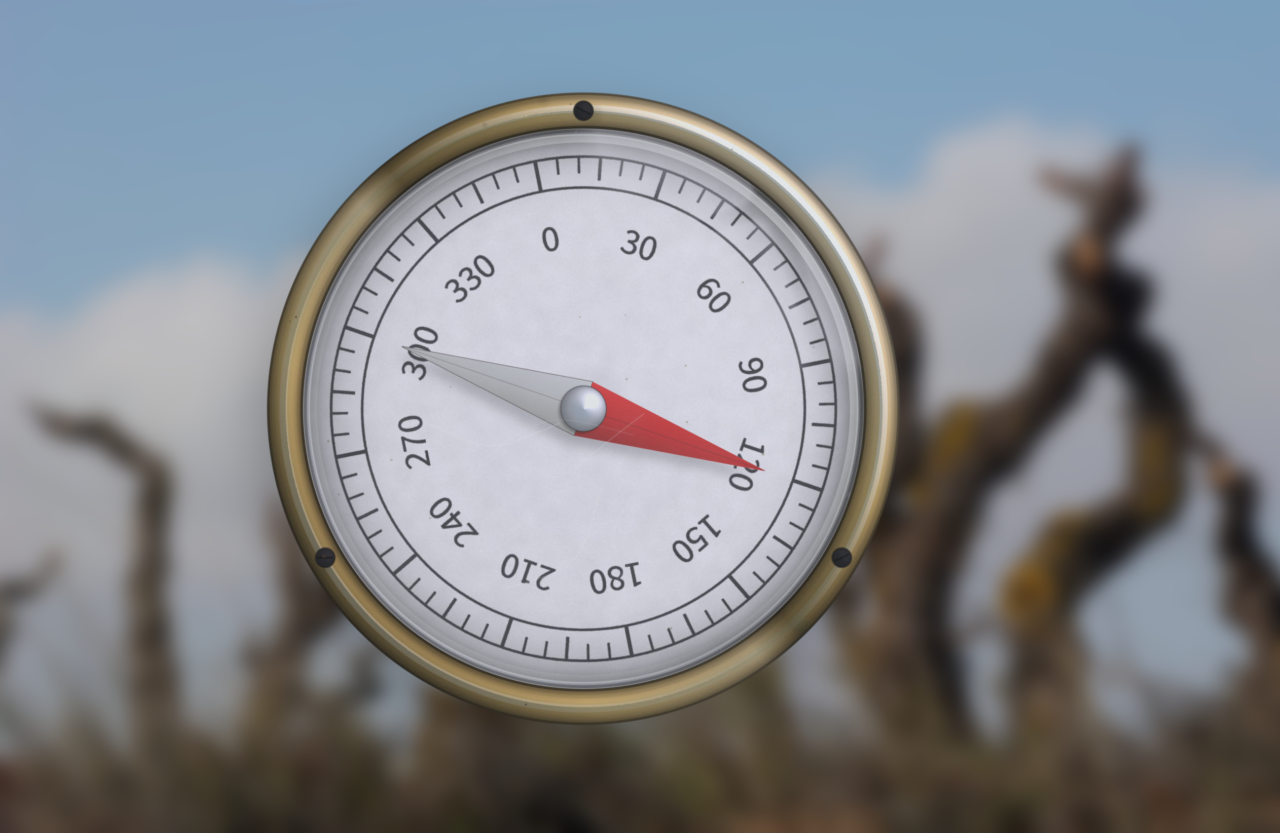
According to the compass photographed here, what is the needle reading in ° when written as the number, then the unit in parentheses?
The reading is 120 (°)
